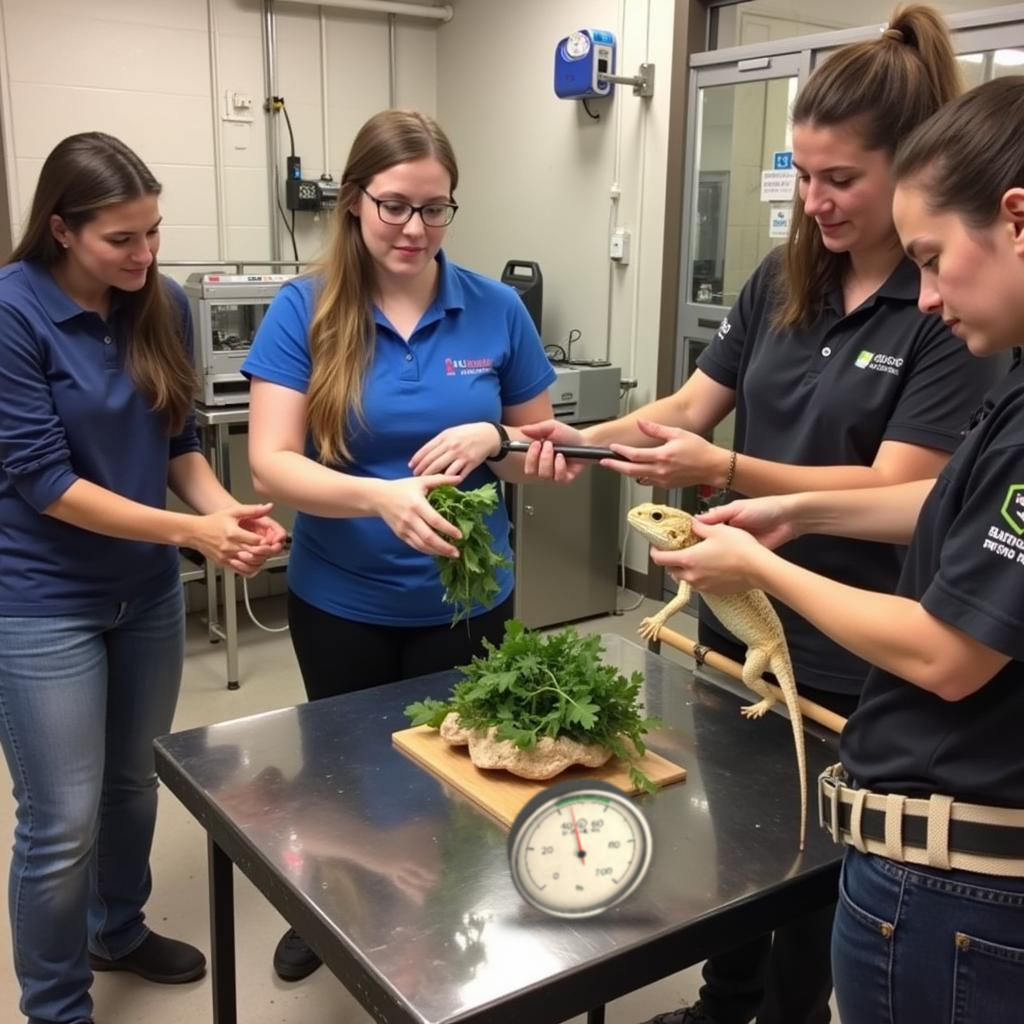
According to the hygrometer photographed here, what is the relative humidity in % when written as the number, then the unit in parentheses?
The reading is 45 (%)
